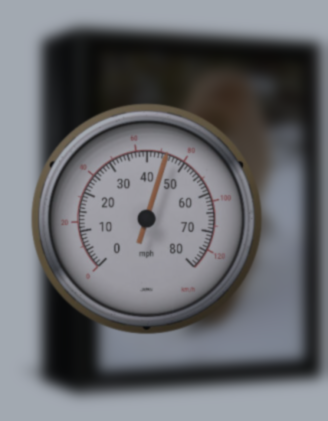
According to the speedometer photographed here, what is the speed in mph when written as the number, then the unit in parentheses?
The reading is 45 (mph)
